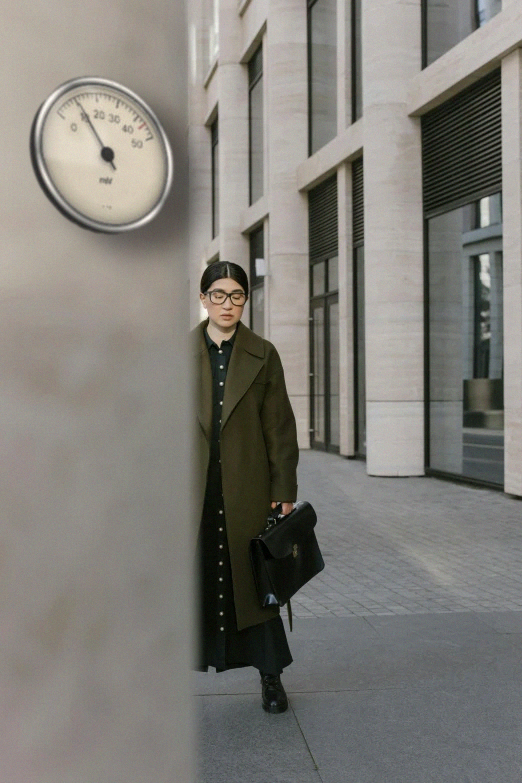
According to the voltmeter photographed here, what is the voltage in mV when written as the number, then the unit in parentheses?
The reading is 10 (mV)
